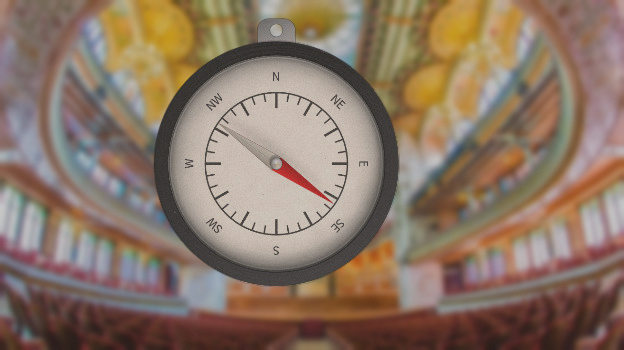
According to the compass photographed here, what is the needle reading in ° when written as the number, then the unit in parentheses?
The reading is 125 (°)
